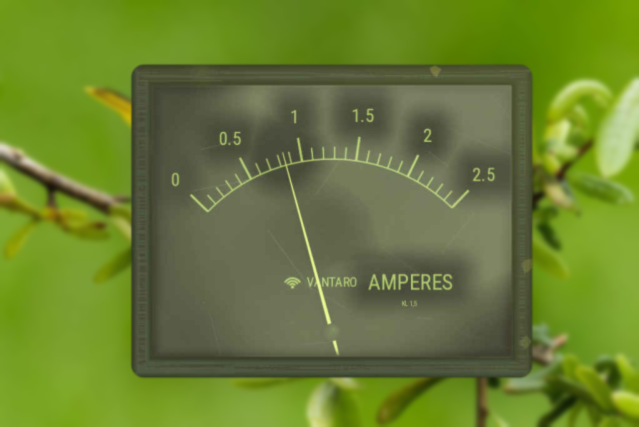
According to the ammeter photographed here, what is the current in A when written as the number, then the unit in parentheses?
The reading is 0.85 (A)
